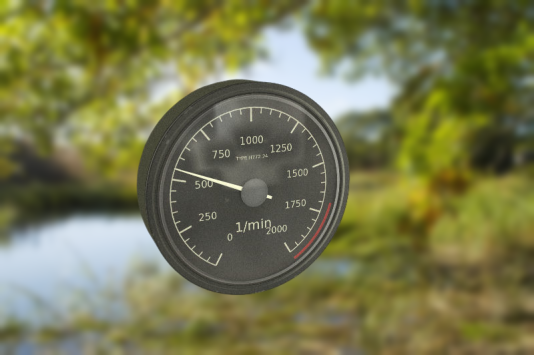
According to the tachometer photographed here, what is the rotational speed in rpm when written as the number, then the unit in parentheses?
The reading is 550 (rpm)
